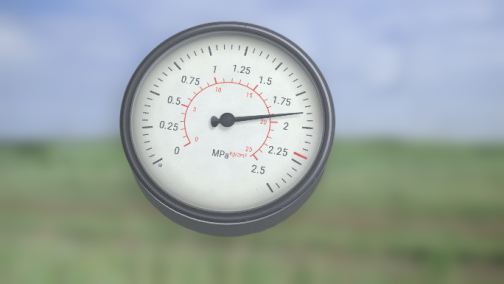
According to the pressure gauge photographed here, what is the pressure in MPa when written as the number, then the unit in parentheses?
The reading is 1.9 (MPa)
